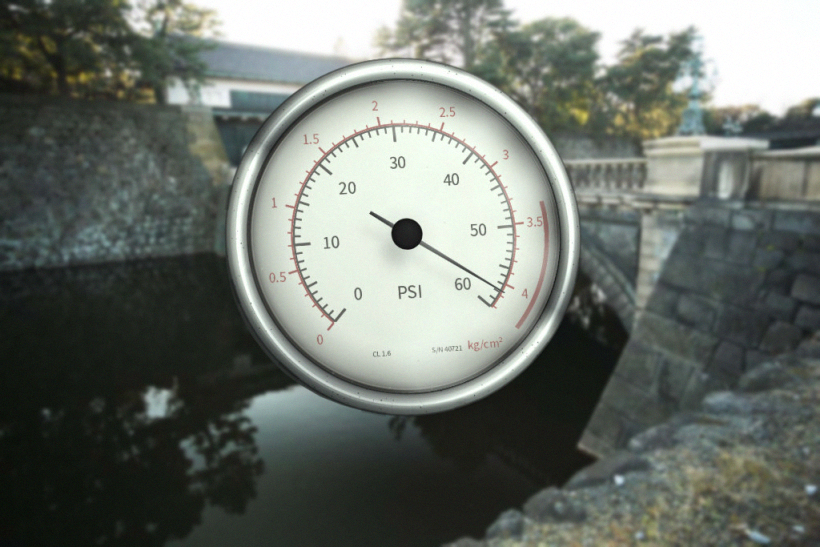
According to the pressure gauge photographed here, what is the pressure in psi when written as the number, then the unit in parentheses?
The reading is 58 (psi)
